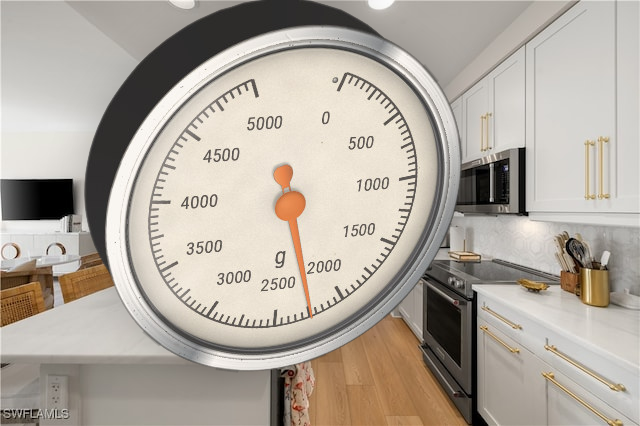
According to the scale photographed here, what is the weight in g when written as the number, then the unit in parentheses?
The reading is 2250 (g)
